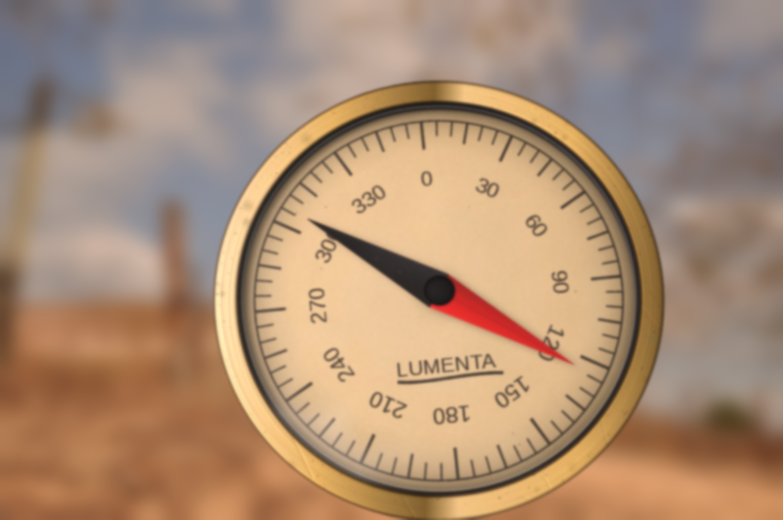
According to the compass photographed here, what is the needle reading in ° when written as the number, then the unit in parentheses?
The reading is 125 (°)
